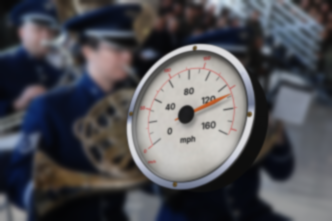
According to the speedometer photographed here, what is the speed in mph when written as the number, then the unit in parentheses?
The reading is 130 (mph)
